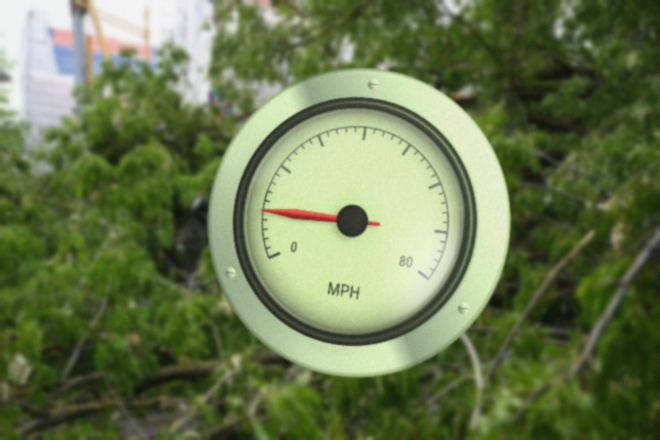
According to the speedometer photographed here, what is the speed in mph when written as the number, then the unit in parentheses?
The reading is 10 (mph)
